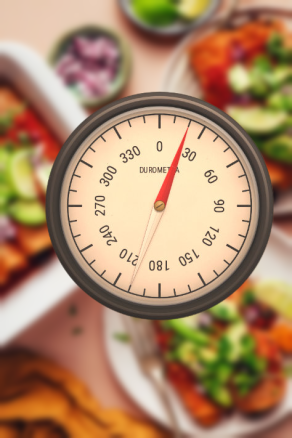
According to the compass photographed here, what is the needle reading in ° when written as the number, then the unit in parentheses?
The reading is 20 (°)
